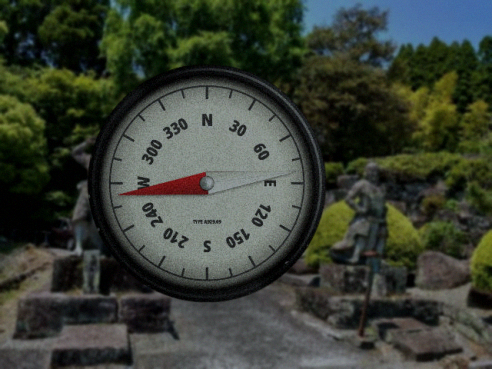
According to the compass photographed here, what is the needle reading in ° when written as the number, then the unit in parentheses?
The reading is 262.5 (°)
